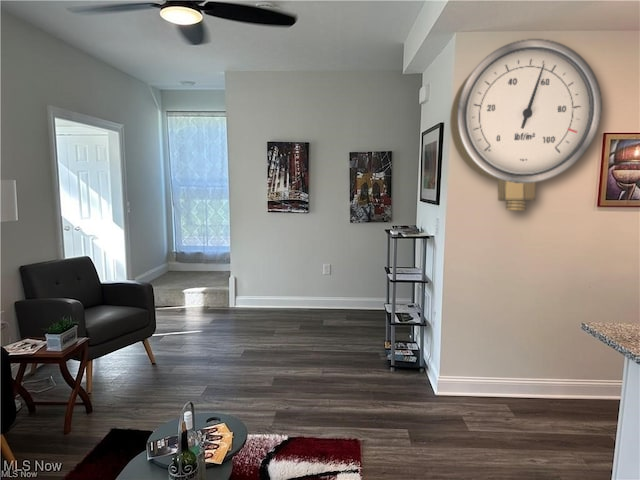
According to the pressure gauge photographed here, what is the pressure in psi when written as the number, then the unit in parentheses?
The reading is 55 (psi)
